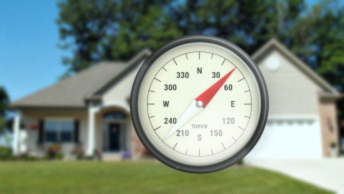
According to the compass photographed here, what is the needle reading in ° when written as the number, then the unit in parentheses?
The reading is 45 (°)
